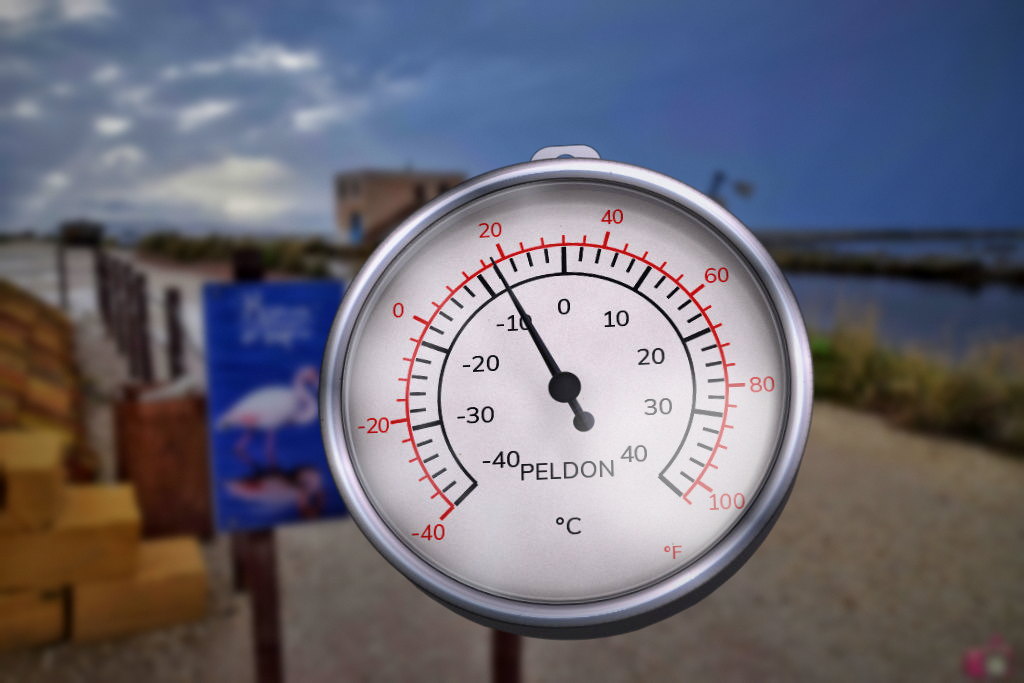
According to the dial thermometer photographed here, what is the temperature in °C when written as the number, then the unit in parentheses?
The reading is -8 (°C)
